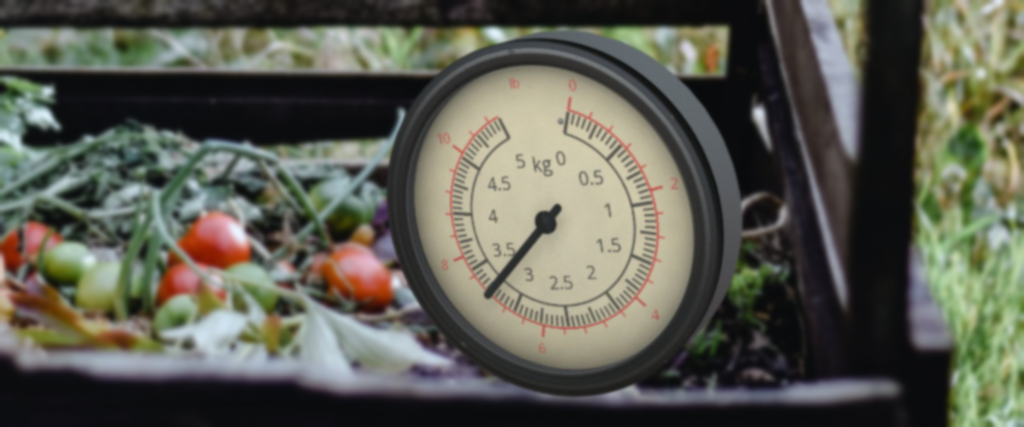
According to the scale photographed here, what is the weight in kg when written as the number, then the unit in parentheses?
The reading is 3.25 (kg)
